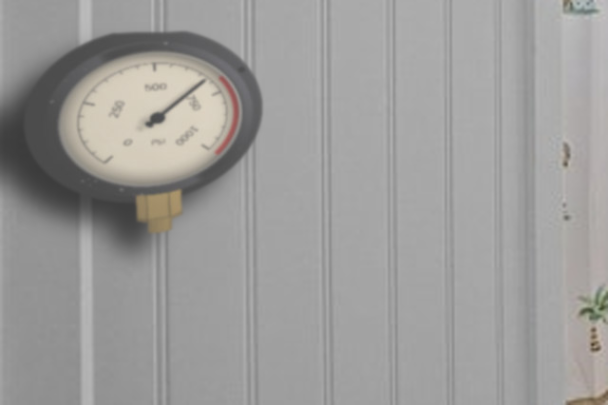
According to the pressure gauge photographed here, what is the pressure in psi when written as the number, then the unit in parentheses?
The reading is 675 (psi)
